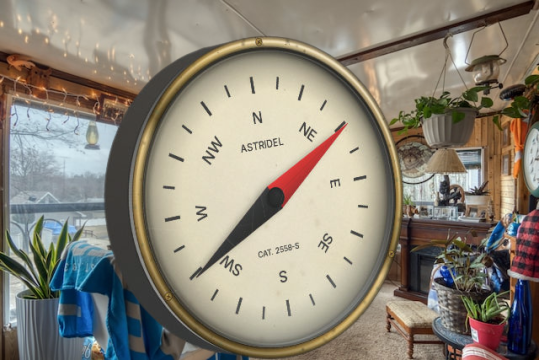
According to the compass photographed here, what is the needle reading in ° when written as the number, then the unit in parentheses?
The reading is 60 (°)
